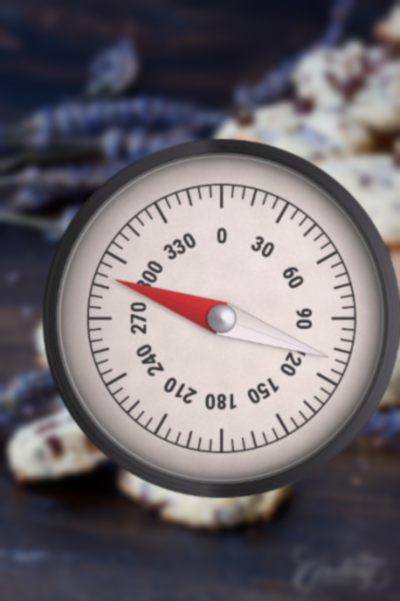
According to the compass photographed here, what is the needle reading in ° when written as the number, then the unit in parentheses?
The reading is 290 (°)
